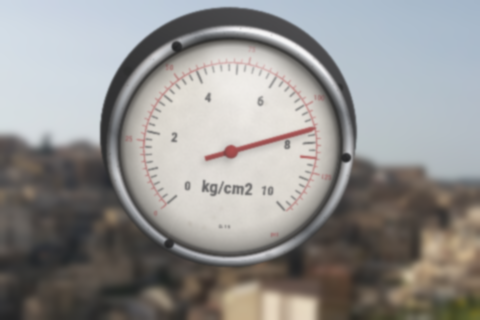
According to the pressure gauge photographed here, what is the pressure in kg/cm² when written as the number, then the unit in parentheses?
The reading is 7.6 (kg/cm²)
